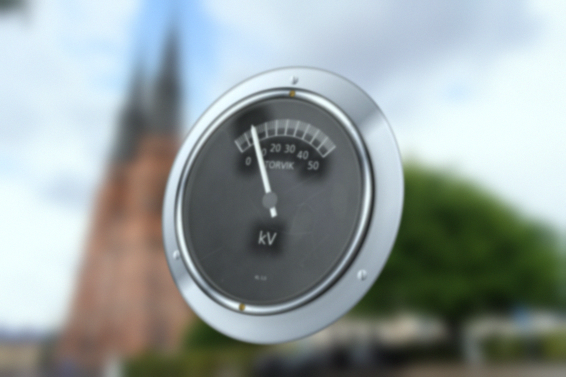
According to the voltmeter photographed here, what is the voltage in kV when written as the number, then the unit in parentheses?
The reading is 10 (kV)
